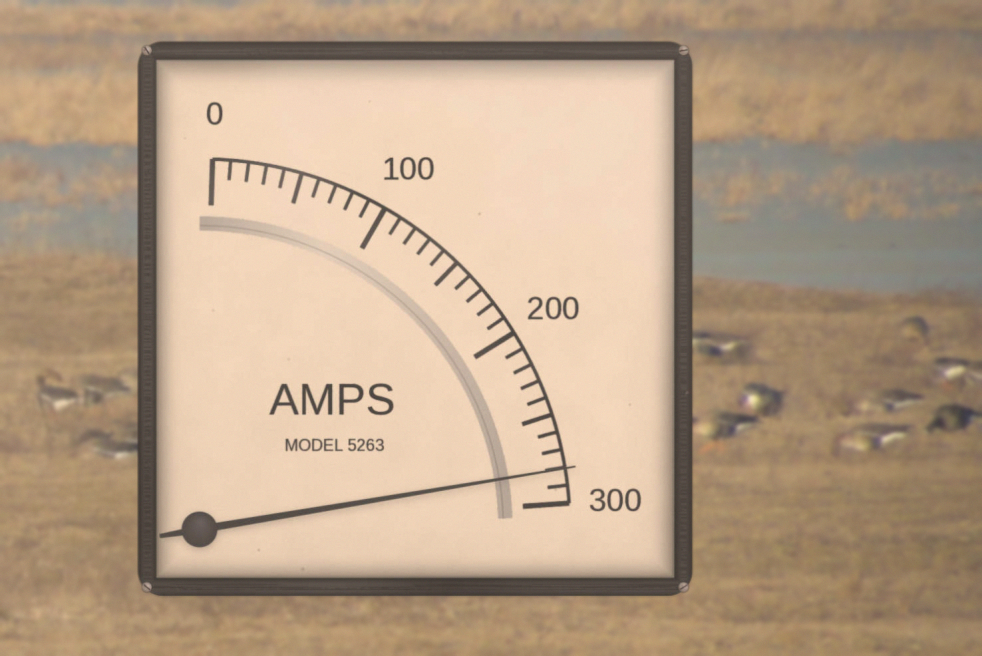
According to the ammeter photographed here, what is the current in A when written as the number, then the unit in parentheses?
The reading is 280 (A)
